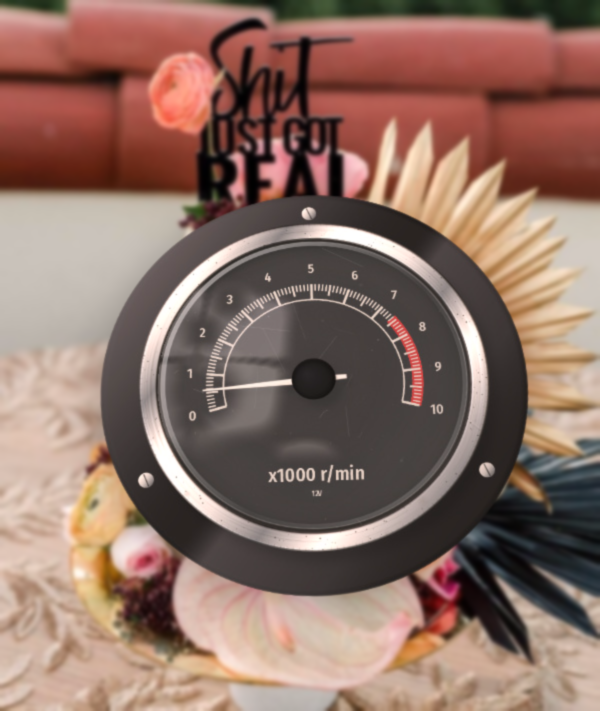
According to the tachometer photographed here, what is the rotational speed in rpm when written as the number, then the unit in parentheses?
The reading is 500 (rpm)
